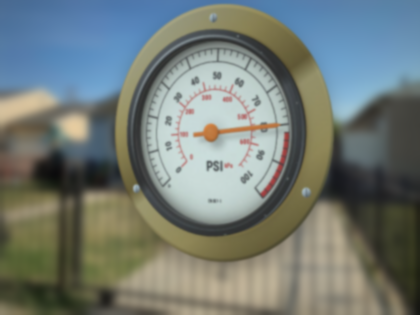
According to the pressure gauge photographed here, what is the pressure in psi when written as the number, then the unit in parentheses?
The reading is 80 (psi)
